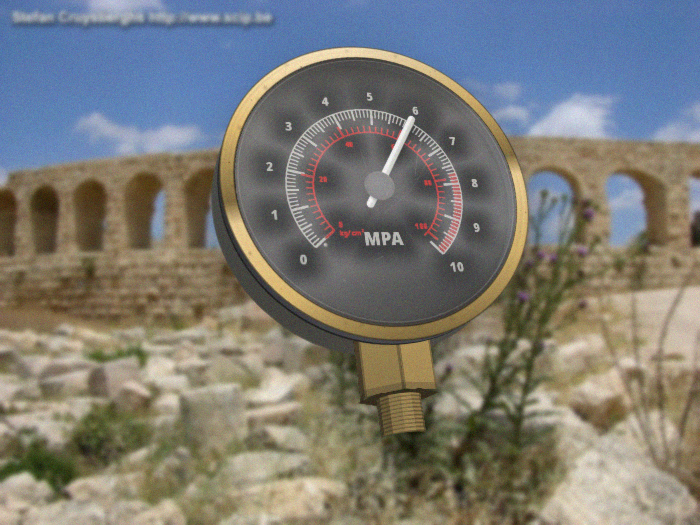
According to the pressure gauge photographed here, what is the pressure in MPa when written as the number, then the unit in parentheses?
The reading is 6 (MPa)
